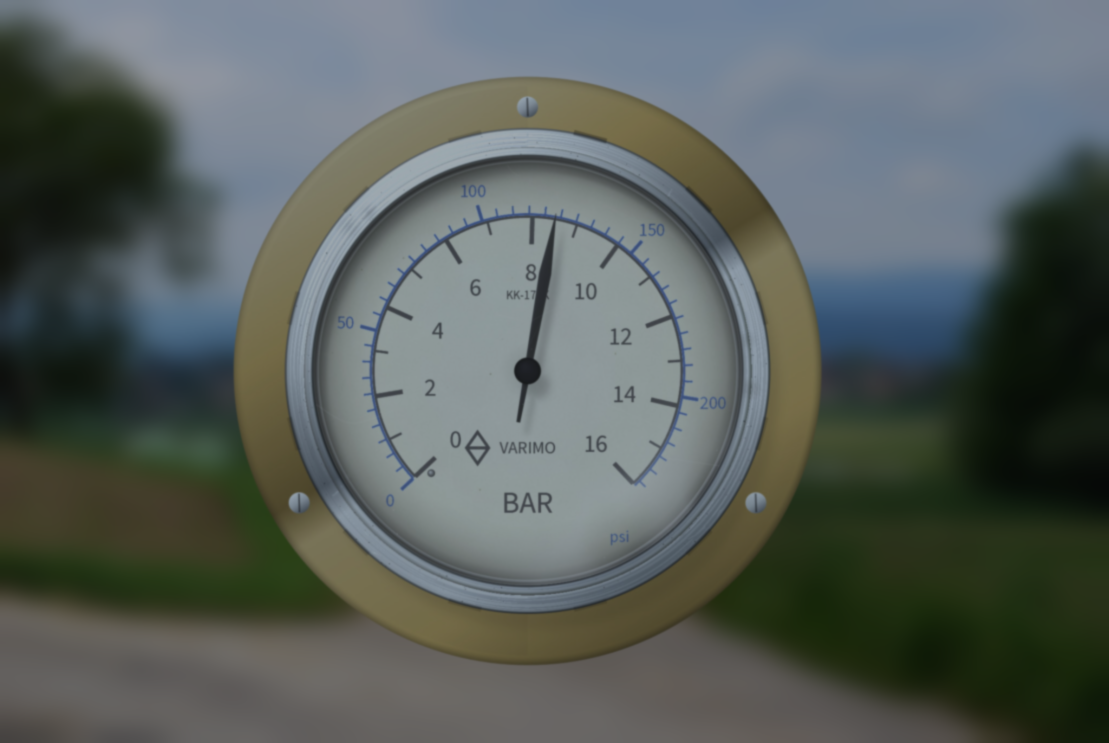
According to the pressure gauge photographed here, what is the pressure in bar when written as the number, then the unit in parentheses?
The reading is 8.5 (bar)
